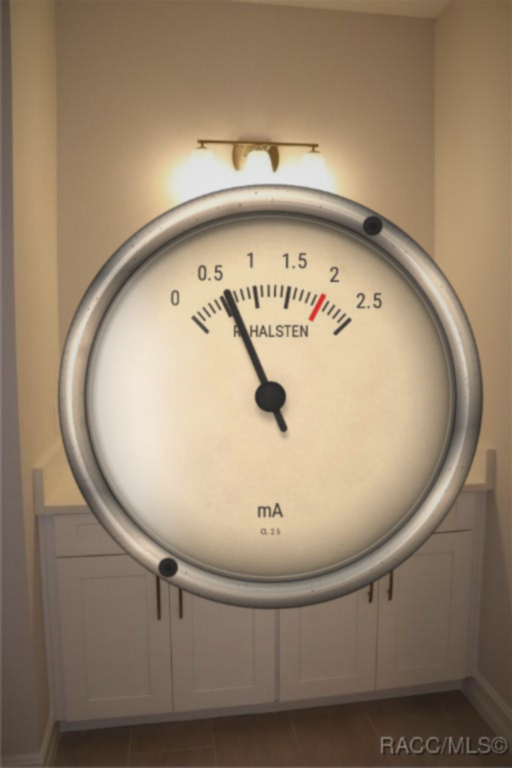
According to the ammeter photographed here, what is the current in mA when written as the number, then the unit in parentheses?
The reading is 0.6 (mA)
